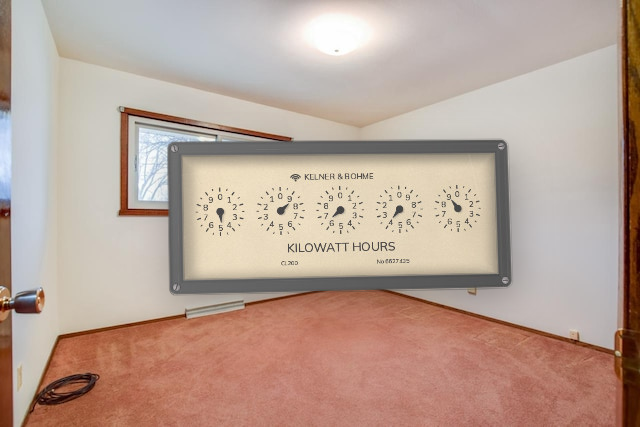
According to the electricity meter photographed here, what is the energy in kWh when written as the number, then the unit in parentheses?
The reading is 48639 (kWh)
